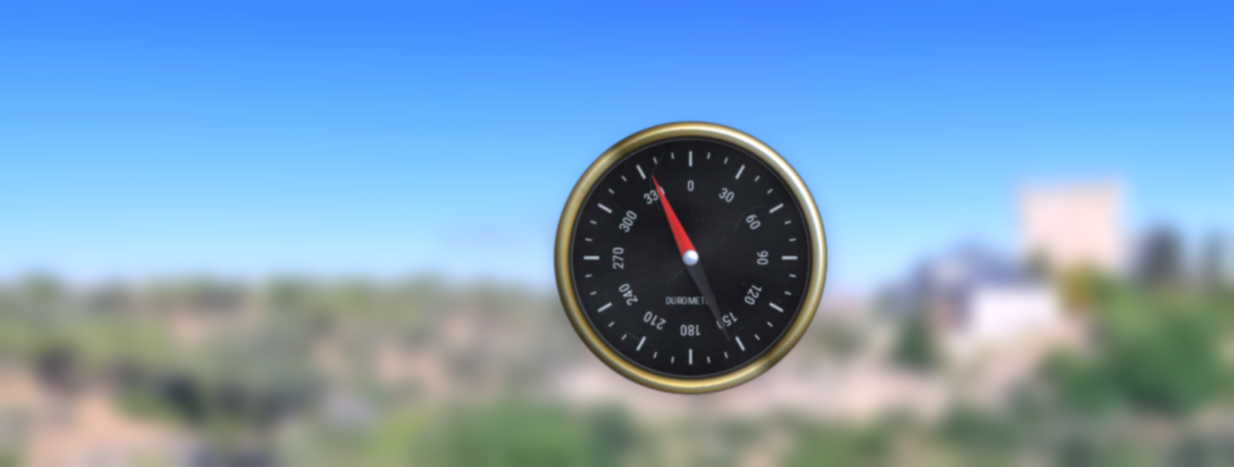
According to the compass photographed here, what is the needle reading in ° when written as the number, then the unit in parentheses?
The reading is 335 (°)
